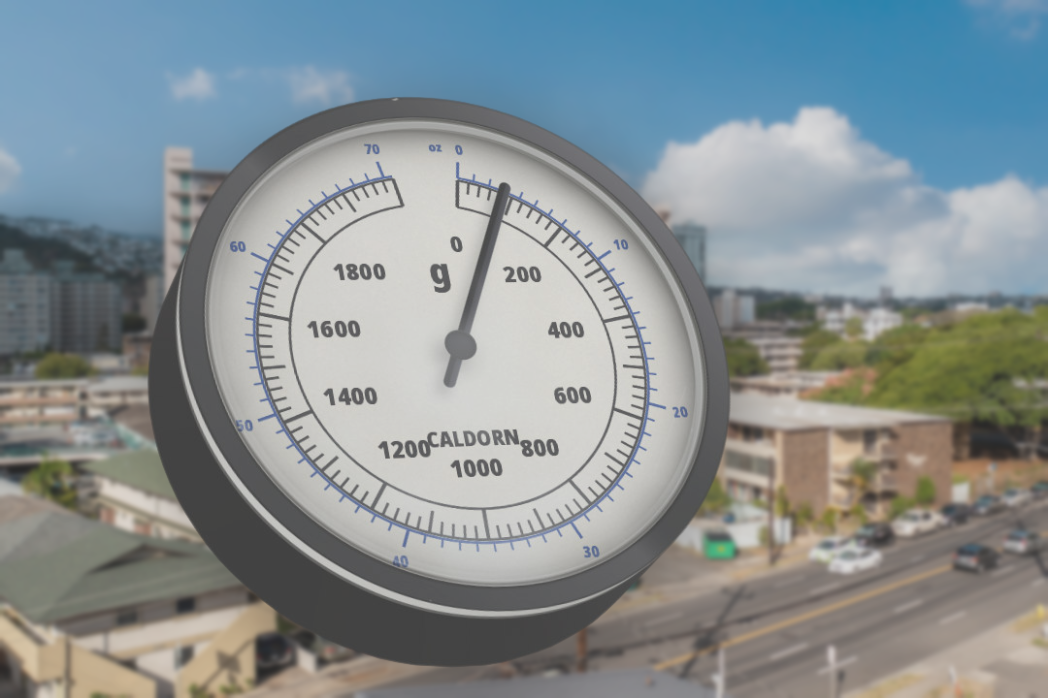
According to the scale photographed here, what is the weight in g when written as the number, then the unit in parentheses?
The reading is 80 (g)
